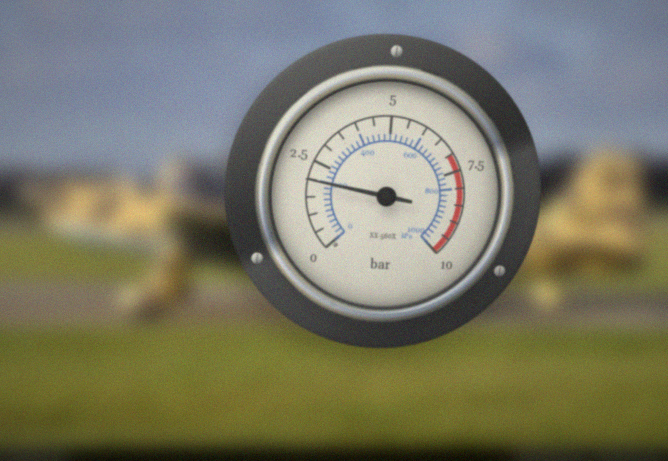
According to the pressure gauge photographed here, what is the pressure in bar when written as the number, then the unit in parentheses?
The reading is 2 (bar)
